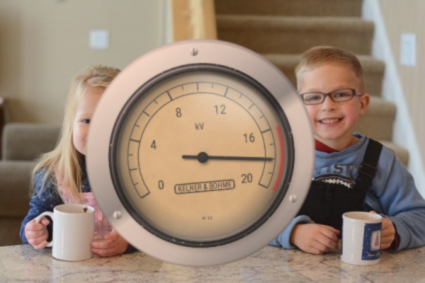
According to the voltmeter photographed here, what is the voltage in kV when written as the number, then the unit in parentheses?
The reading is 18 (kV)
